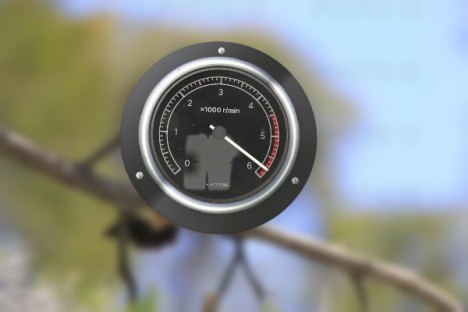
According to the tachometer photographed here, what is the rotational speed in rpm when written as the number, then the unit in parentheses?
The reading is 5800 (rpm)
